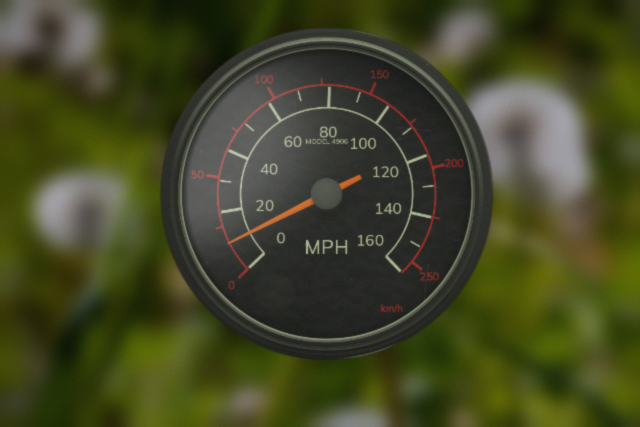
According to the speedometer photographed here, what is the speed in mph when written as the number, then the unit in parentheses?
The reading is 10 (mph)
